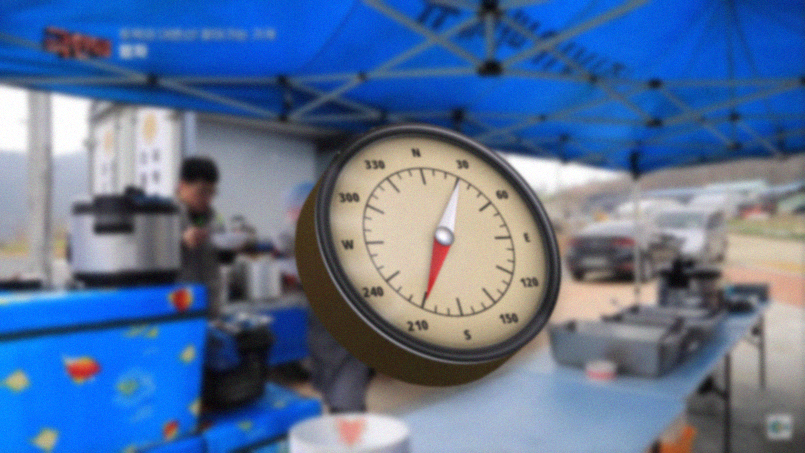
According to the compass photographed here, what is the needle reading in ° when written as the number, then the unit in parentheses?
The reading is 210 (°)
